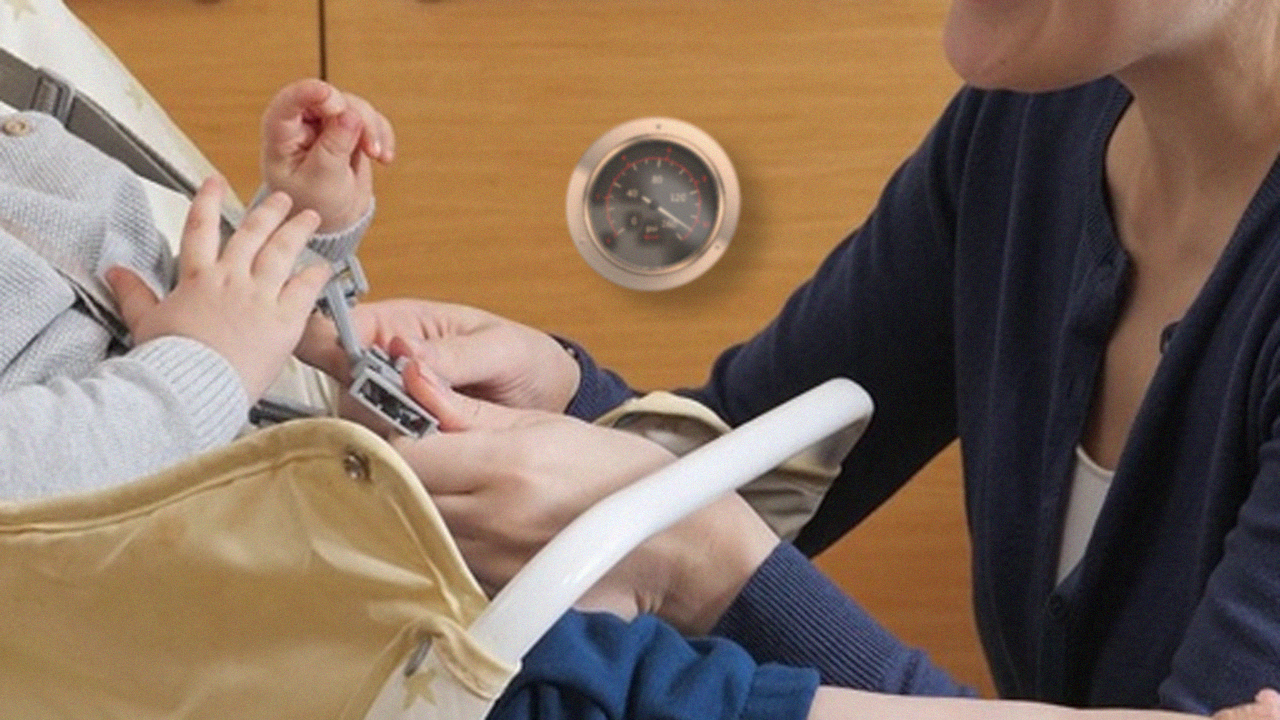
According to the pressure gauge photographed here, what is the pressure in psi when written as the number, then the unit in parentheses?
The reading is 150 (psi)
